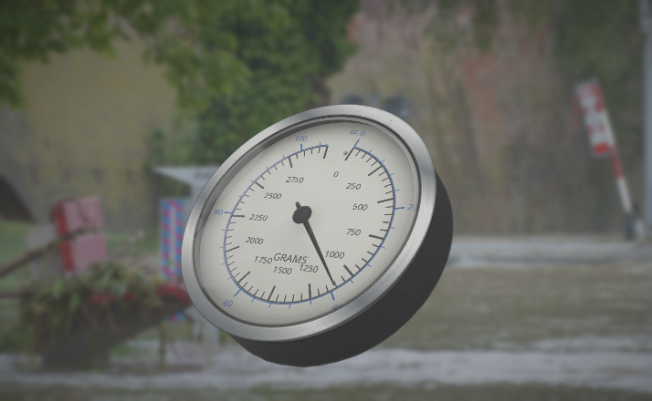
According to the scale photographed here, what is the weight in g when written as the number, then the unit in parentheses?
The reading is 1100 (g)
